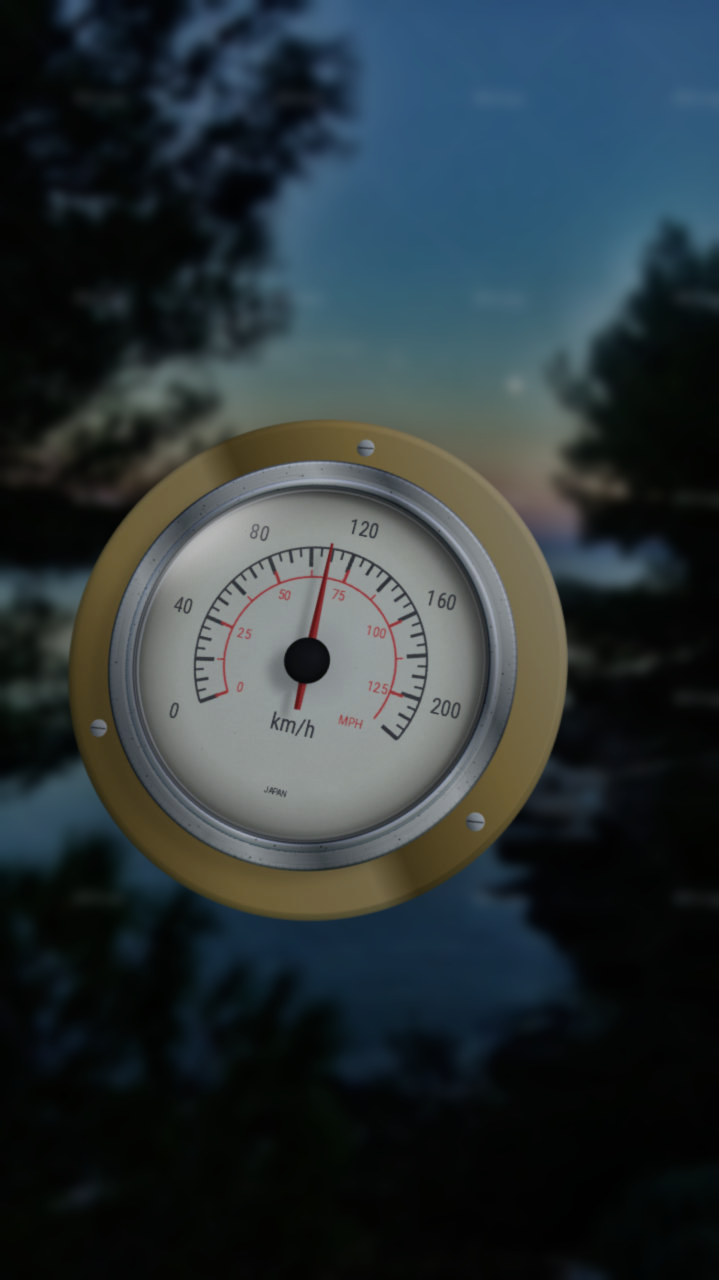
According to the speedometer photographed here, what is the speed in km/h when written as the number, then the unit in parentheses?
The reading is 110 (km/h)
